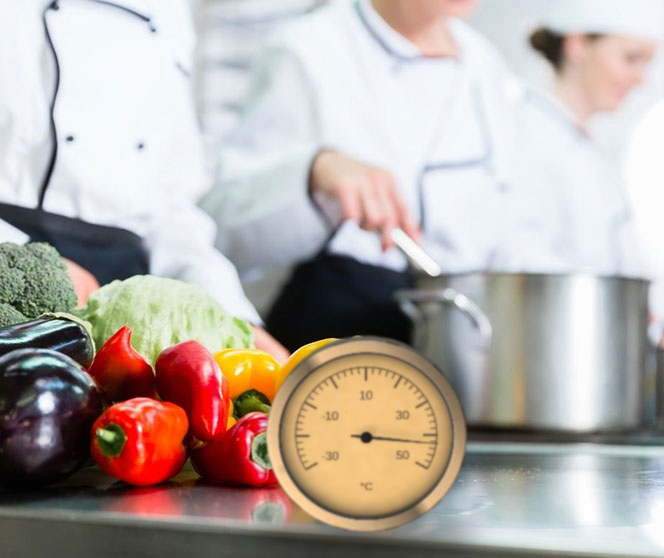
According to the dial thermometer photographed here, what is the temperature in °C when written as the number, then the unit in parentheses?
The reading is 42 (°C)
